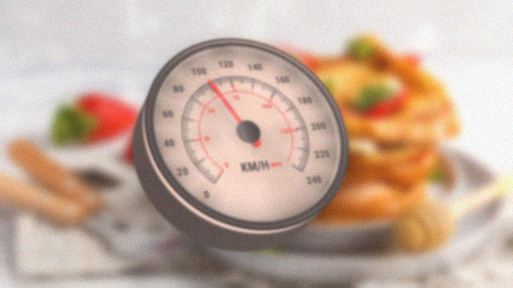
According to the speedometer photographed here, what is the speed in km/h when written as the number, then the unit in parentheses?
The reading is 100 (km/h)
